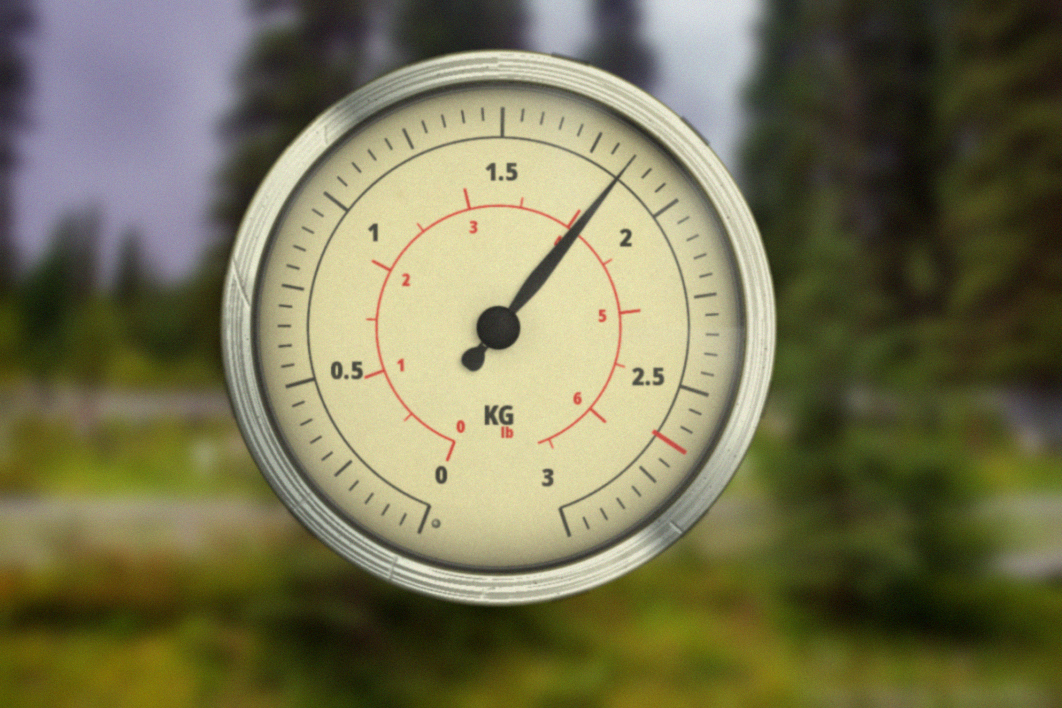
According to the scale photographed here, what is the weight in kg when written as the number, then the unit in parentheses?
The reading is 1.85 (kg)
